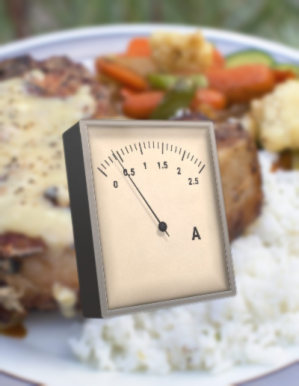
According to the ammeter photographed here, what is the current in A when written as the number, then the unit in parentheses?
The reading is 0.4 (A)
